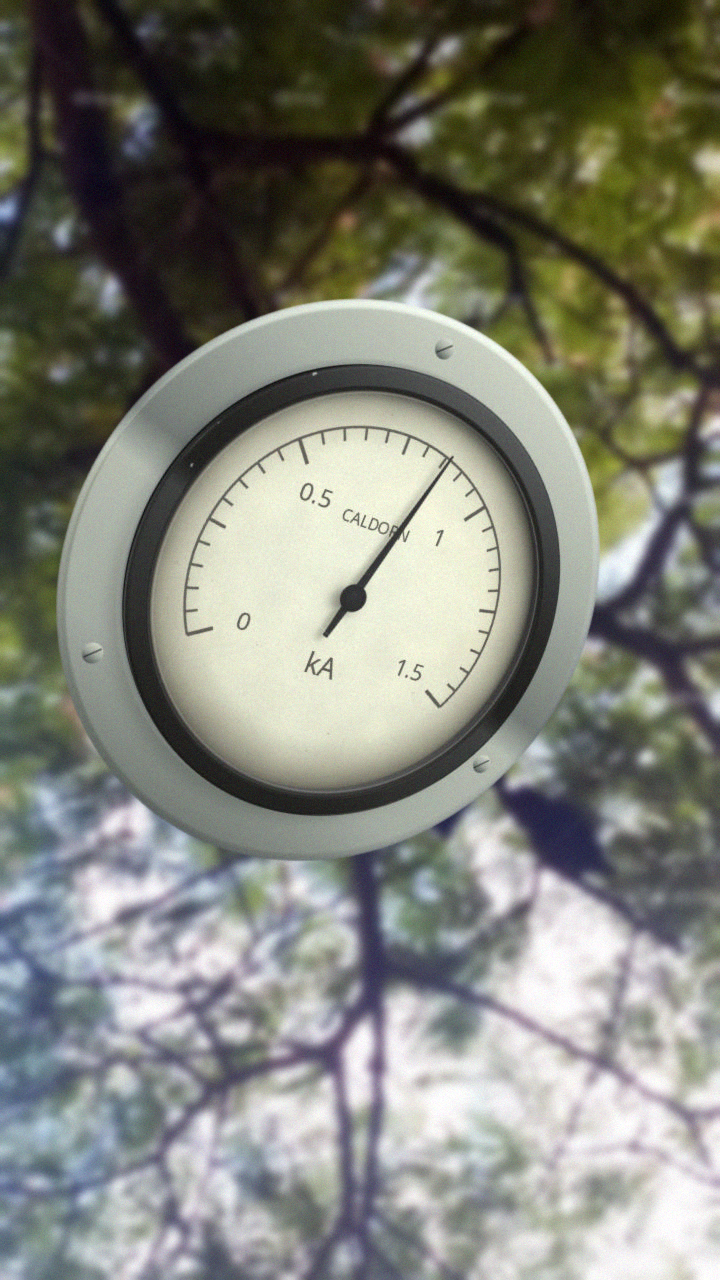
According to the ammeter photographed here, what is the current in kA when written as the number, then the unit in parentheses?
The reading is 0.85 (kA)
